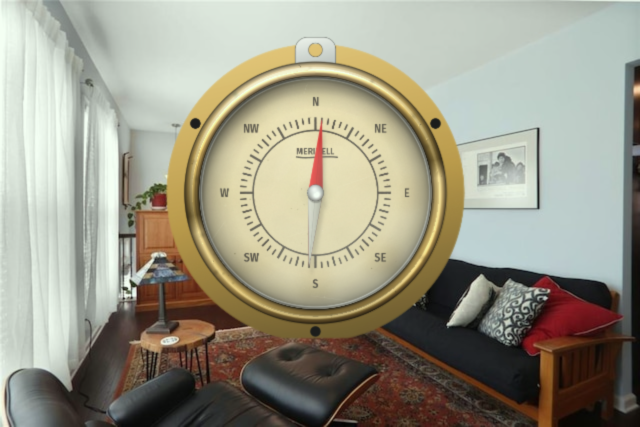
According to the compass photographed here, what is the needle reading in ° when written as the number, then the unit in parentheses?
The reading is 5 (°)
